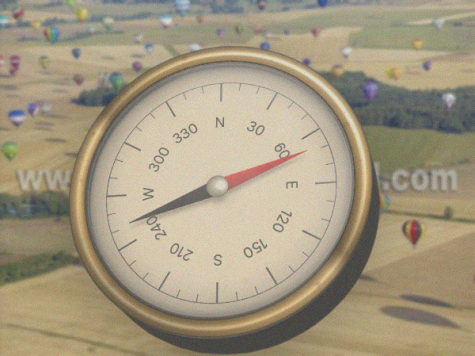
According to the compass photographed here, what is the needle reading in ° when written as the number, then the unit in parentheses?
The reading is 70 (°)
